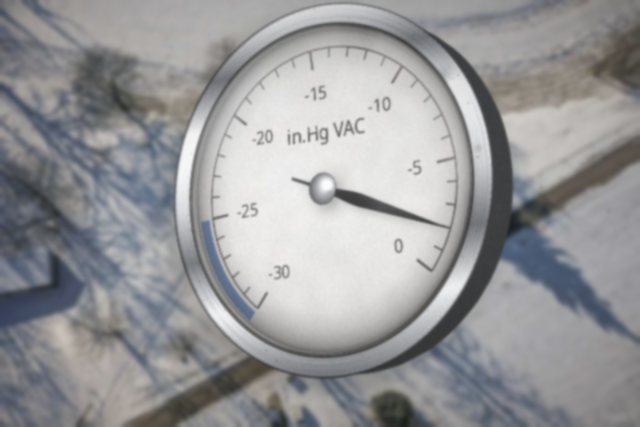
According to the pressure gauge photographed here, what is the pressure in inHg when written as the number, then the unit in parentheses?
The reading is -2 (inHg)
